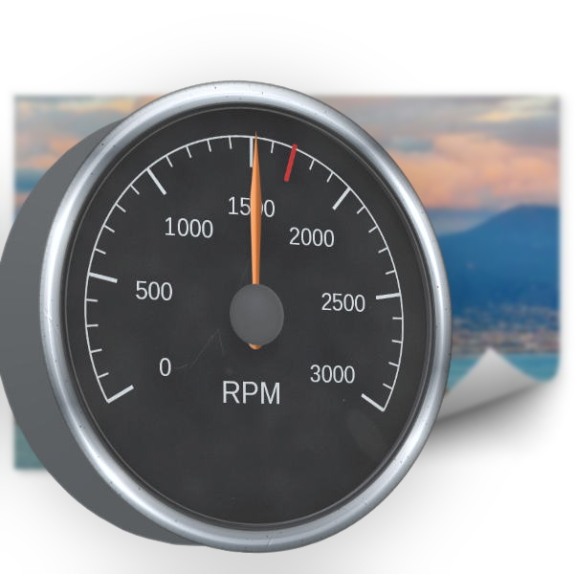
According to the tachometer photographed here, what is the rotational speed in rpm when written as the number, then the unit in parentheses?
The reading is 1500 (rpm)
